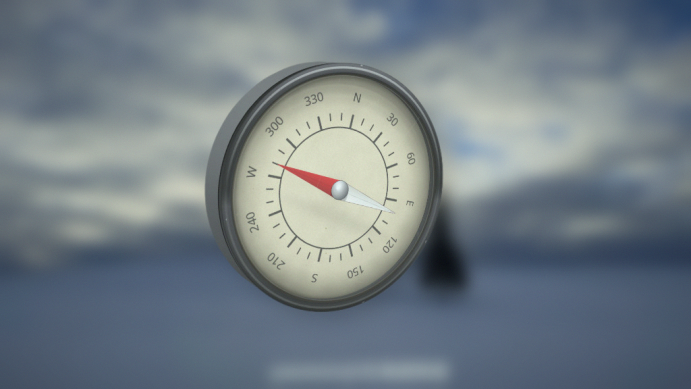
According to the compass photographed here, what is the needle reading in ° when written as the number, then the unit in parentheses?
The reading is 280 (°)
